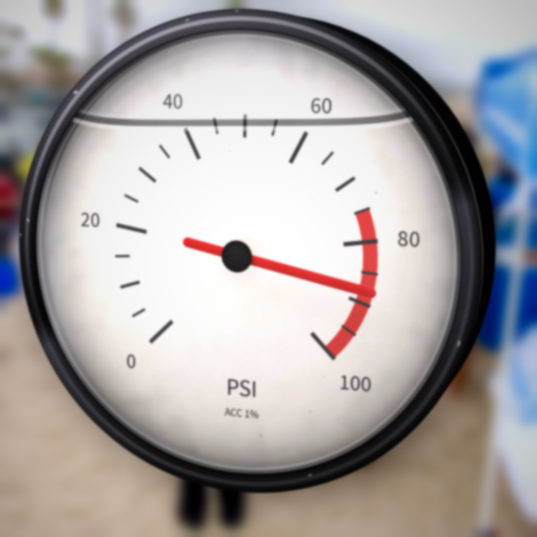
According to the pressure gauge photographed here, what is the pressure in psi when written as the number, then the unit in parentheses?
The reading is 87.5 (psi)
